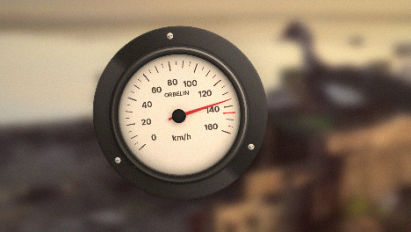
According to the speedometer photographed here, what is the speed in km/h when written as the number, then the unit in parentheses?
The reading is 135 (km/h)
